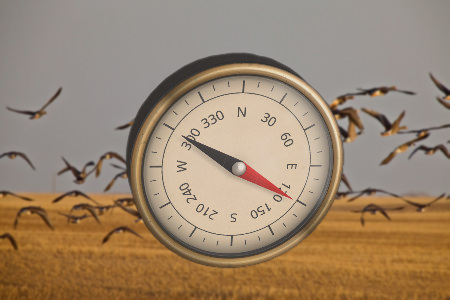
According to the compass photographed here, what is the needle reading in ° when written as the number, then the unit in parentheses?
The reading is 120 (°)
